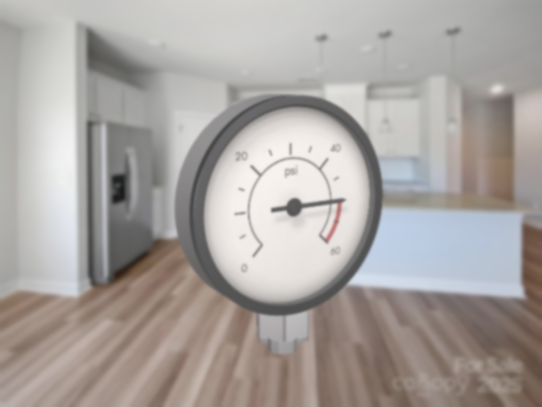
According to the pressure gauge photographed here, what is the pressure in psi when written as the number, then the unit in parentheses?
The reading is 50 (psi)
